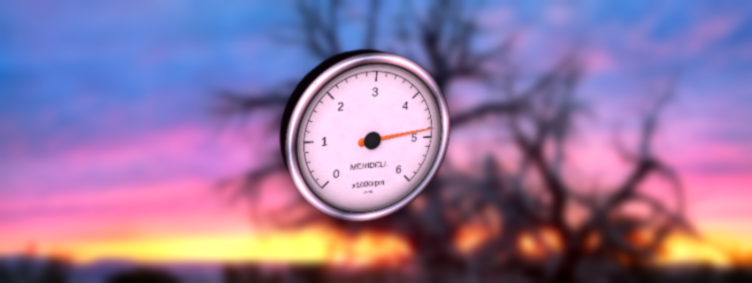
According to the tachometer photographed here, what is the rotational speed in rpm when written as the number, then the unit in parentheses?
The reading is 4800 (rpm)
